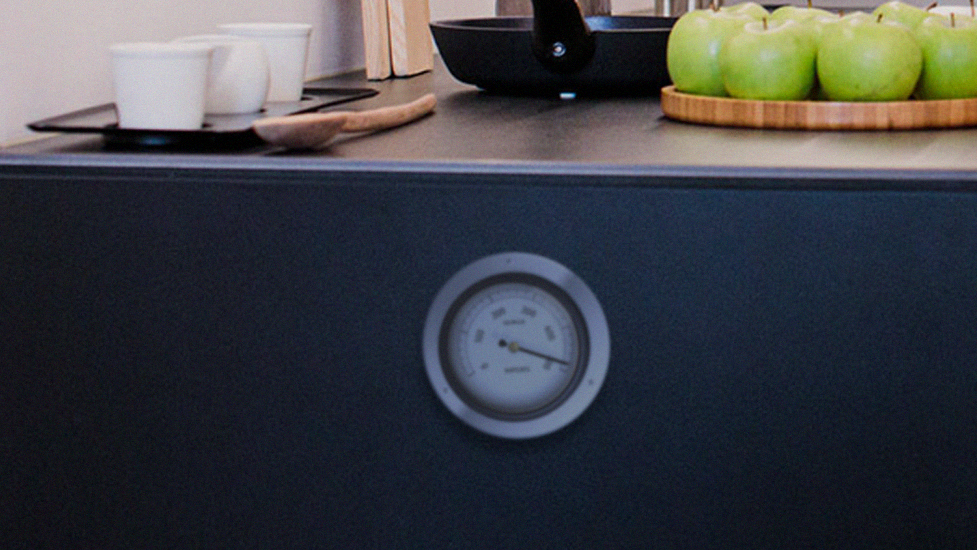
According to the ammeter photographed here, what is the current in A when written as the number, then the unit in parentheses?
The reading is 480 (A)
